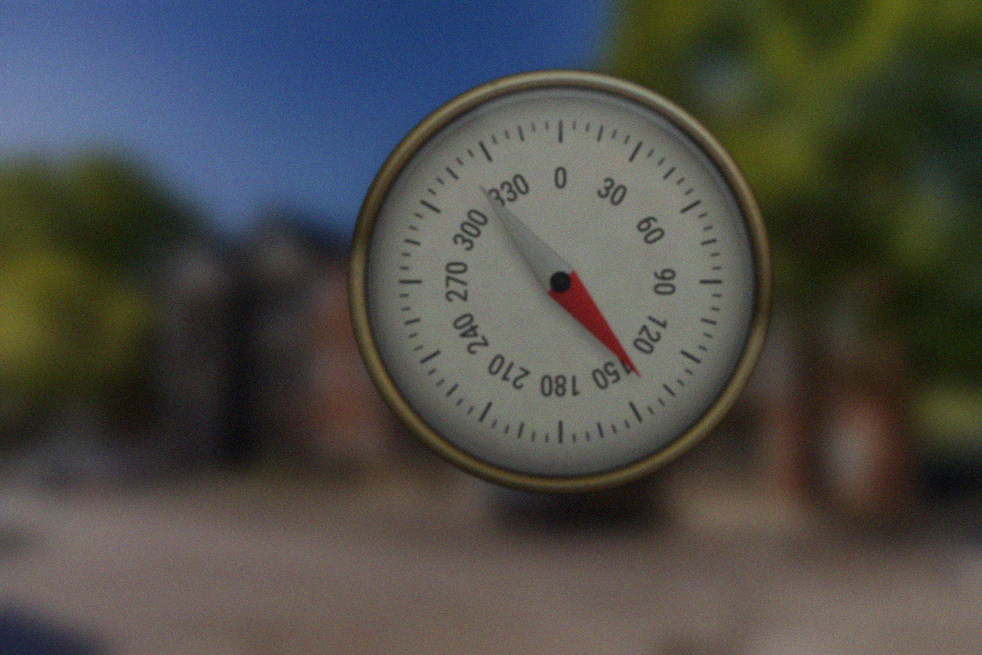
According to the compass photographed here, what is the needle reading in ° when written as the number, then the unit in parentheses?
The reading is 140 (°)
